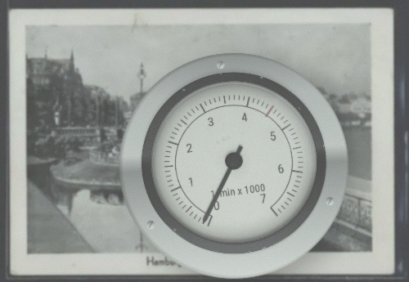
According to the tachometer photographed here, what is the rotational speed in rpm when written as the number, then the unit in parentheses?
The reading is 100 (rpm)
